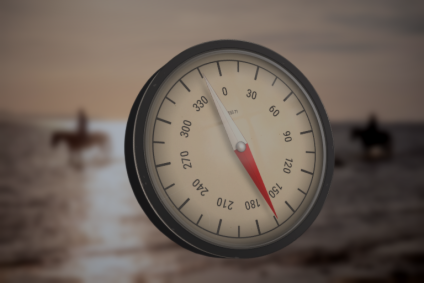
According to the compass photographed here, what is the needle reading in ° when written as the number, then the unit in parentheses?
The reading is 165 (°)
